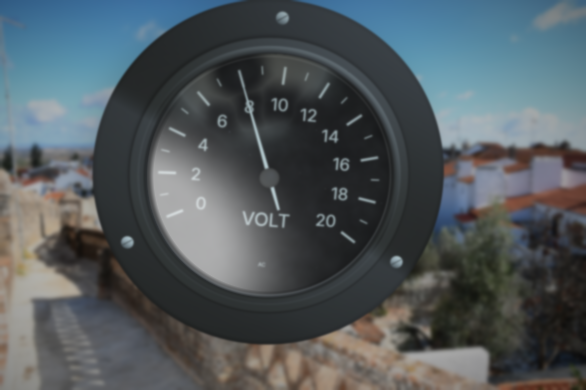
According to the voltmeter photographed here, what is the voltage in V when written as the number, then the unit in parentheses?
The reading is 8 (V)
